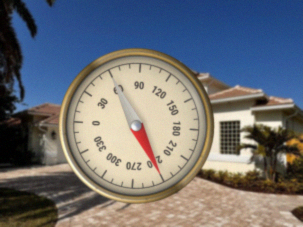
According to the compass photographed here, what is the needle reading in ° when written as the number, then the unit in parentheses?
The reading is 240 (°)
